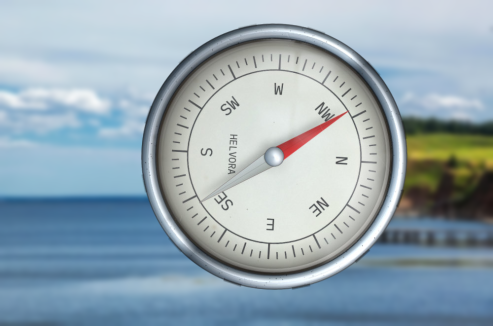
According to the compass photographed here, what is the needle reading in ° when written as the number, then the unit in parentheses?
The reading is 325 (°)
